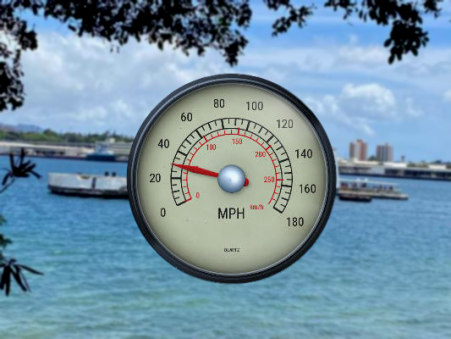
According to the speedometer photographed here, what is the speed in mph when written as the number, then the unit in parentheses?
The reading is 30 (mph)
